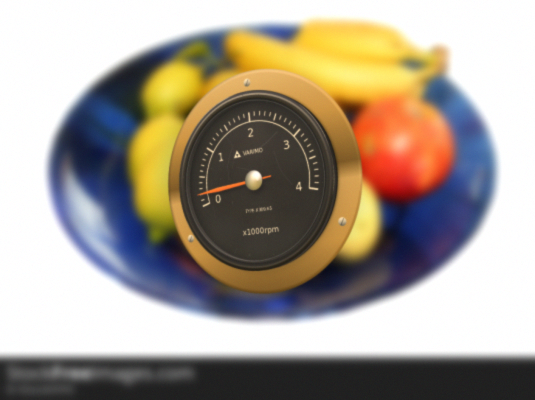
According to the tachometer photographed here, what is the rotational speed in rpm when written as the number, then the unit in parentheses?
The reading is 200 (rpm)
